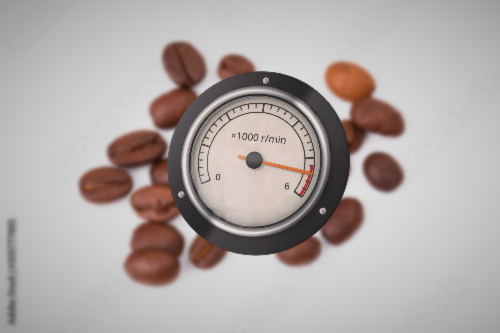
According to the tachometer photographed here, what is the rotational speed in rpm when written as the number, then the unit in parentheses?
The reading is 5400 (rpm)
